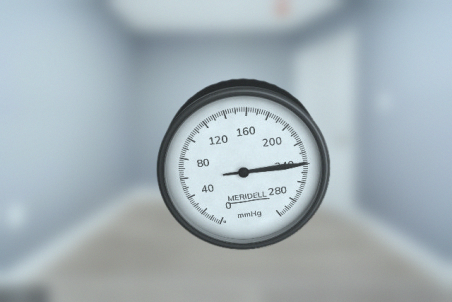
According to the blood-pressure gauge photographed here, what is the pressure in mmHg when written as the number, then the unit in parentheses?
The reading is 240 (mmHg)
